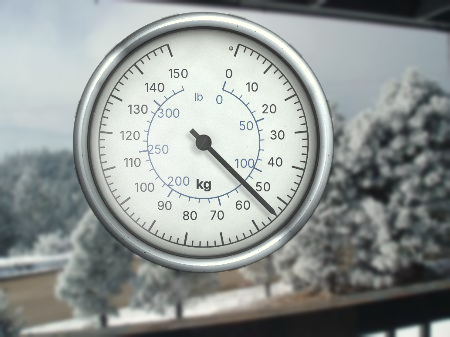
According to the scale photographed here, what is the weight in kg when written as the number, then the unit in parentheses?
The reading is 54 (kg)
